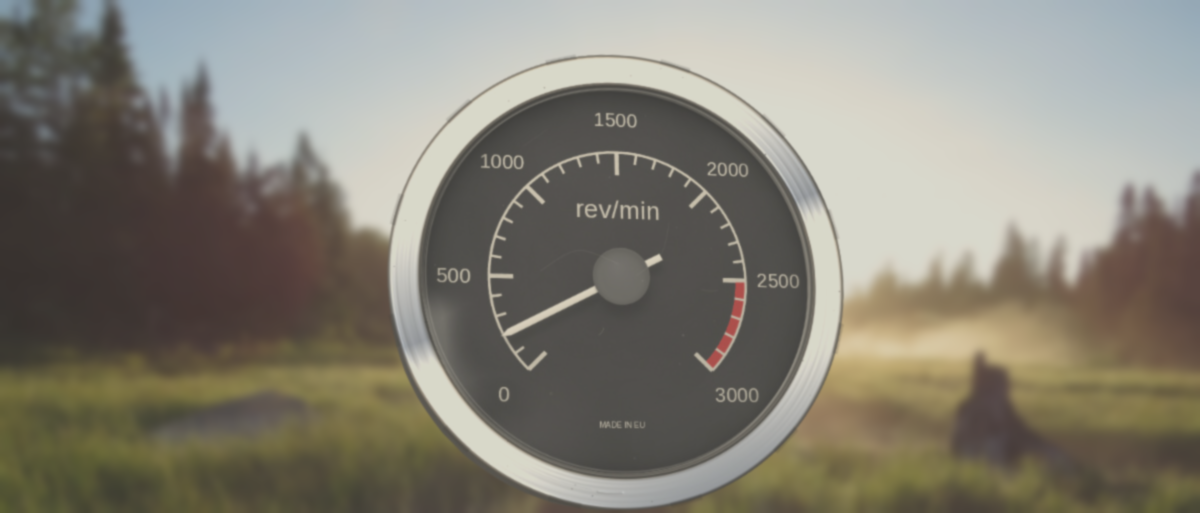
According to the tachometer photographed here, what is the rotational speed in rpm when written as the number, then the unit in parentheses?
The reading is 200 (rpm)
